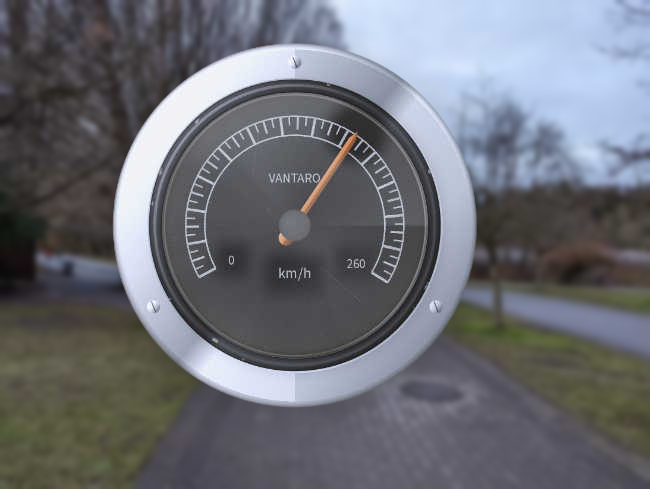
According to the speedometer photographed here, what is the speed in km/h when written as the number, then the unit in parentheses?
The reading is 165 (km/h)
